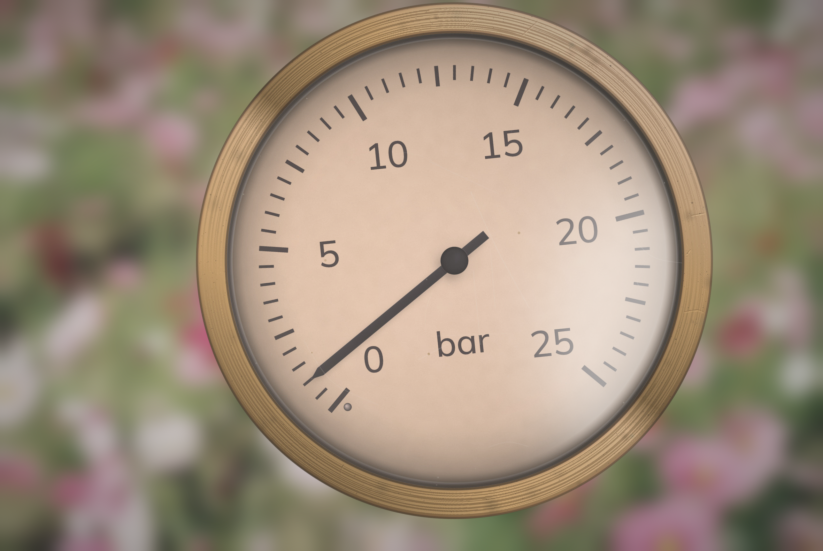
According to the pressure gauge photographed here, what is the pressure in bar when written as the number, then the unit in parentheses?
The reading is 1 (bar)
